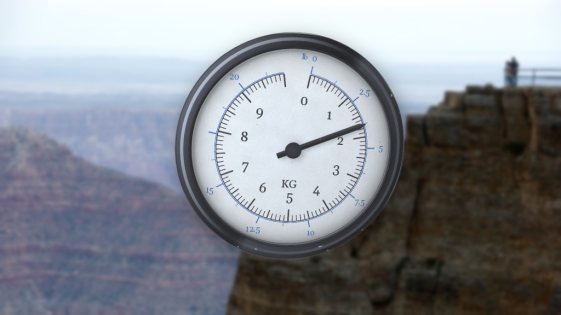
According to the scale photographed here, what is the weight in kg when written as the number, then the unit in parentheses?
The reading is 1.7 (kg)
